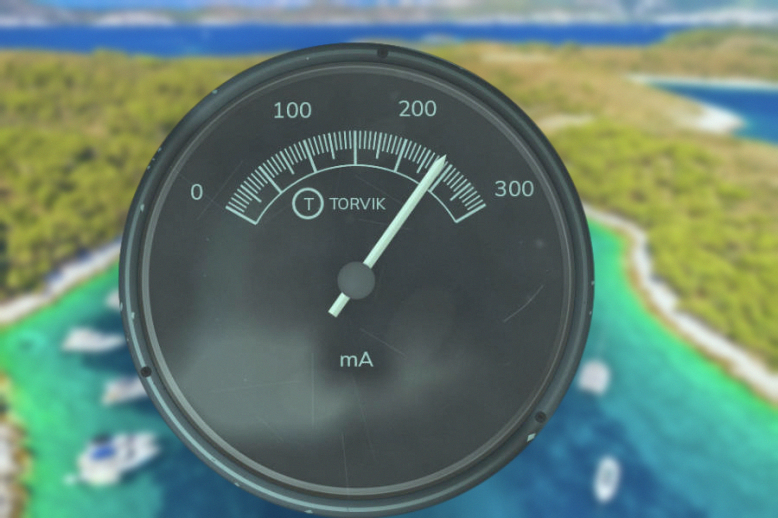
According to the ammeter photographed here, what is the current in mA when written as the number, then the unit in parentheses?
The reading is 240 (mA)
